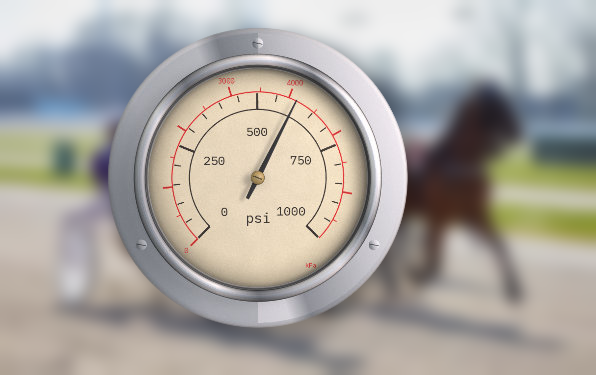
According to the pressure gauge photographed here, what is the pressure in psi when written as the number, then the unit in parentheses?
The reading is 600 (psi)
